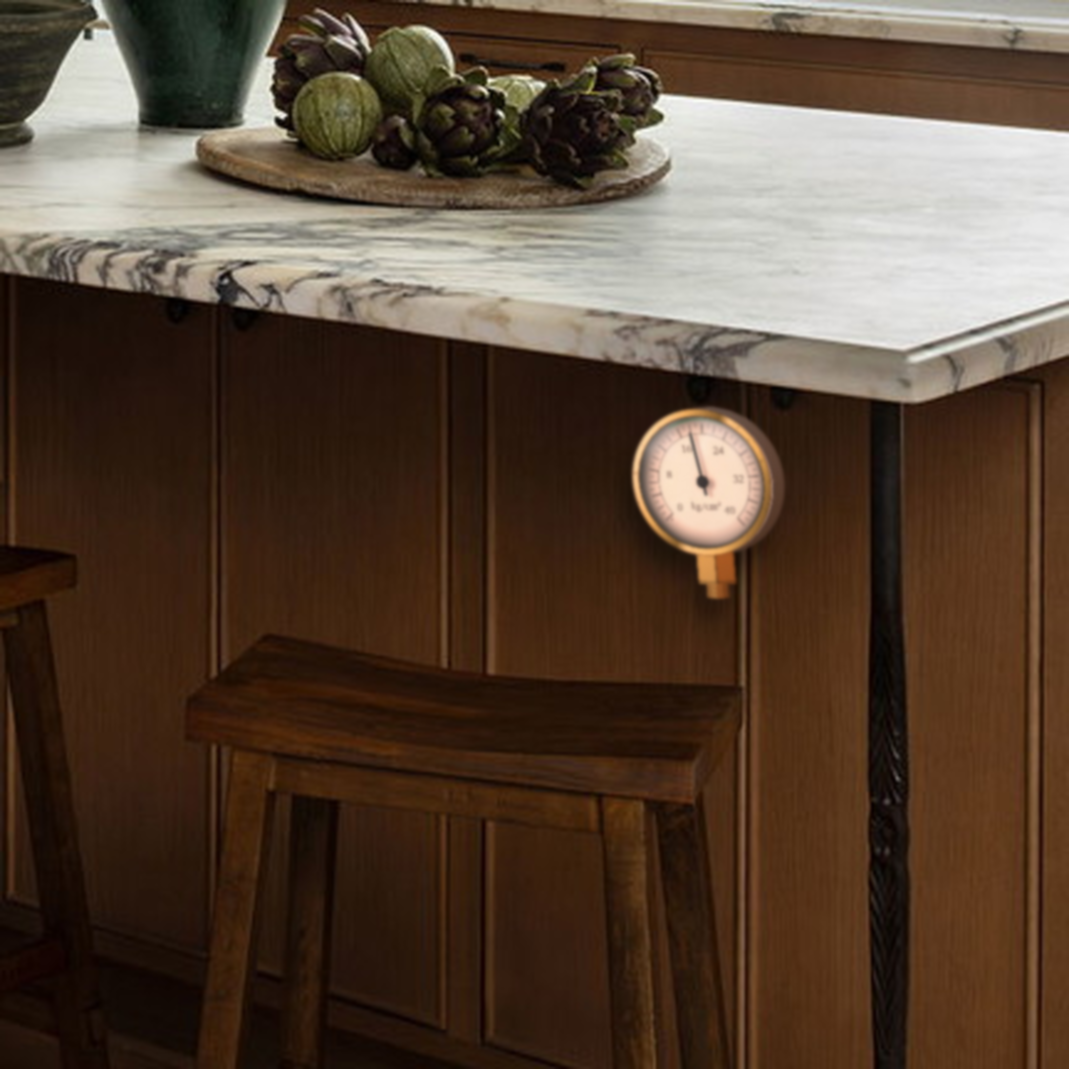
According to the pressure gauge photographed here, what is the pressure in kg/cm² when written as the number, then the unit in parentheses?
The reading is 18 (kg/cm²)
